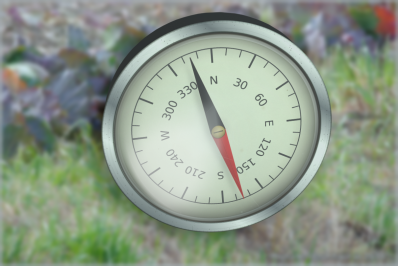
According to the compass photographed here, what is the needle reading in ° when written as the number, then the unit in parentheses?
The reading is 165 (°)
